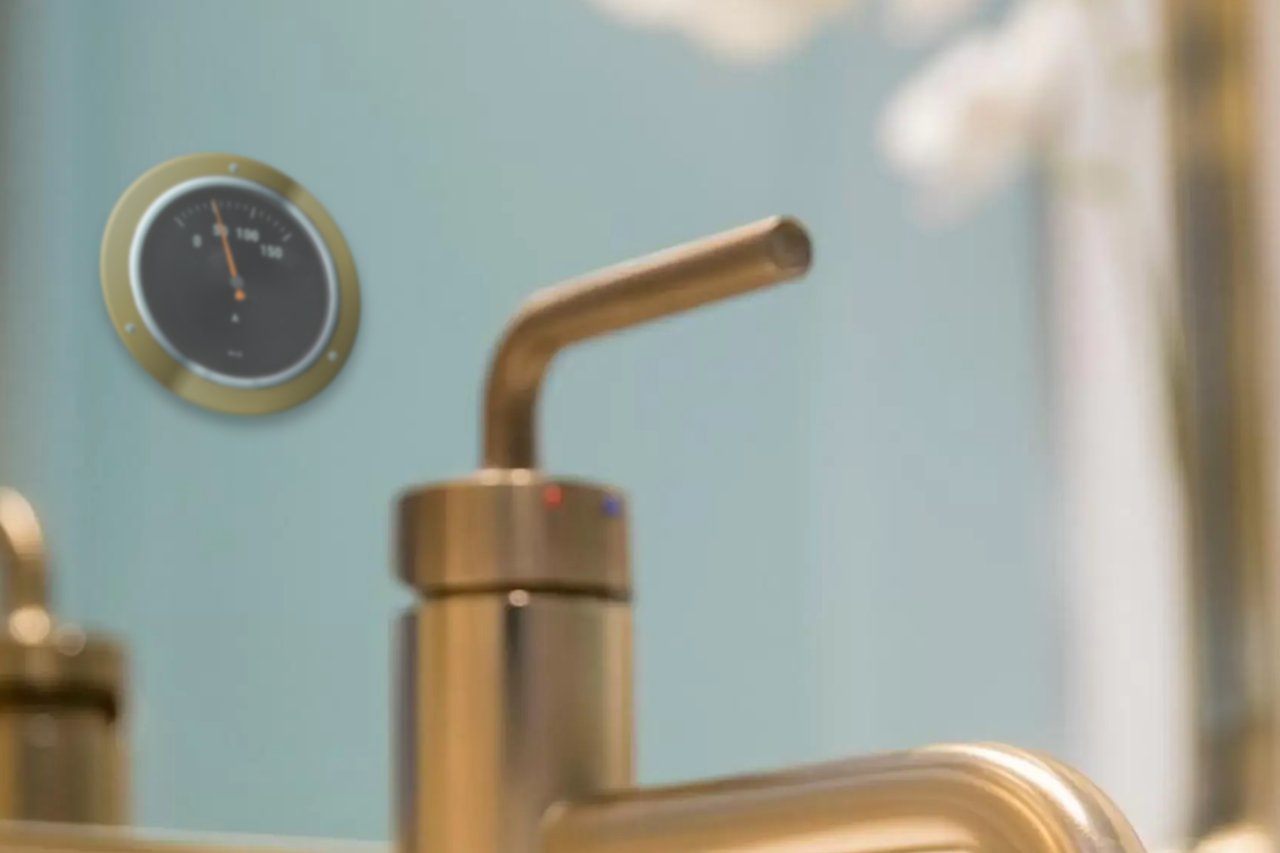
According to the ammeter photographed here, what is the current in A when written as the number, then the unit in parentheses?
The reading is 50 (A)
